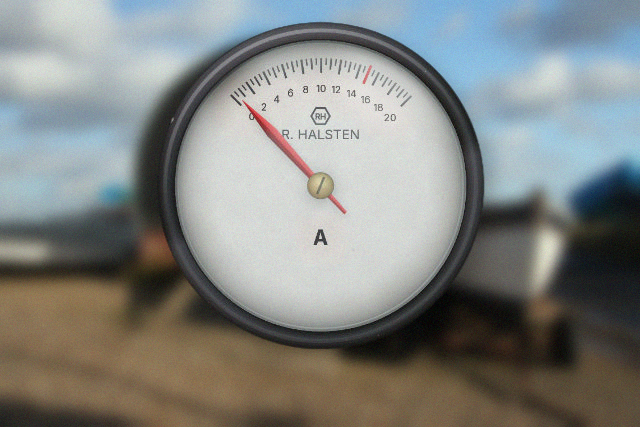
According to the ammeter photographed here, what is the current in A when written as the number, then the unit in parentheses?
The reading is 0.5 (A)
